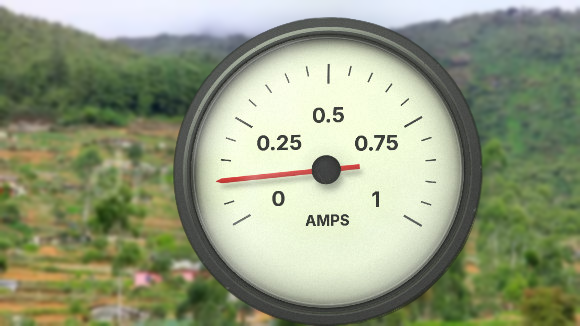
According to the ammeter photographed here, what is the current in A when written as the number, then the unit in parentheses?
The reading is 0.1 (A)
